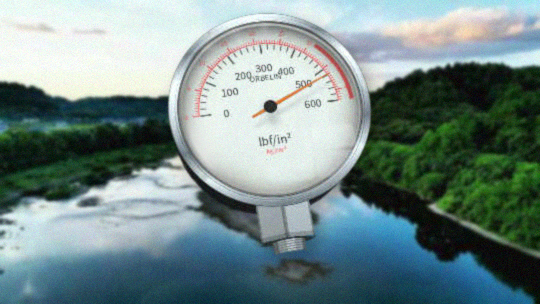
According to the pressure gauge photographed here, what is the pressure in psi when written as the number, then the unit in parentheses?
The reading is 520 (psi)
